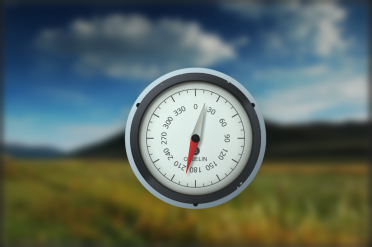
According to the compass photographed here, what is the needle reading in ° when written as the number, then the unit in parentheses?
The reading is 195 (°)
